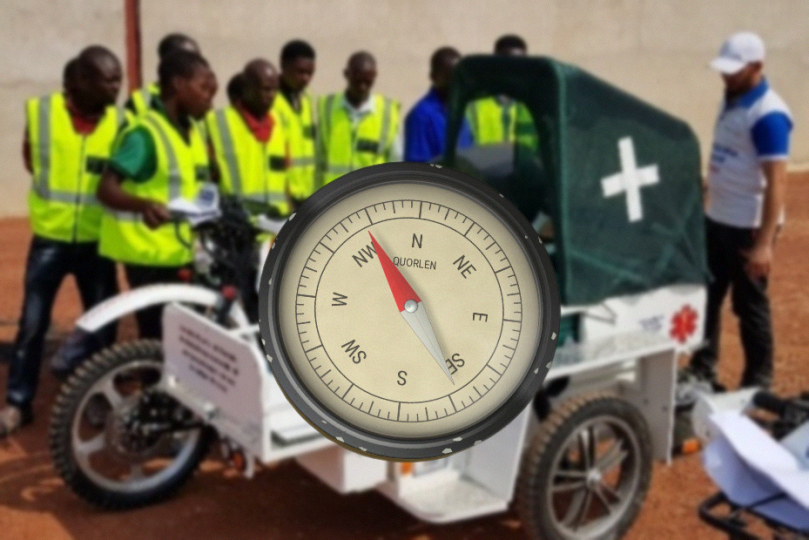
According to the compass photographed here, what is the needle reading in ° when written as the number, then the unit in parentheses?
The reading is 325 (°)
